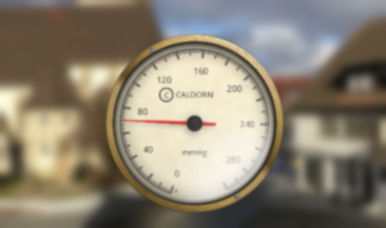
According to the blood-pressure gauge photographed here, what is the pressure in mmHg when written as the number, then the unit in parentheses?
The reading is 70 (mmHg)
